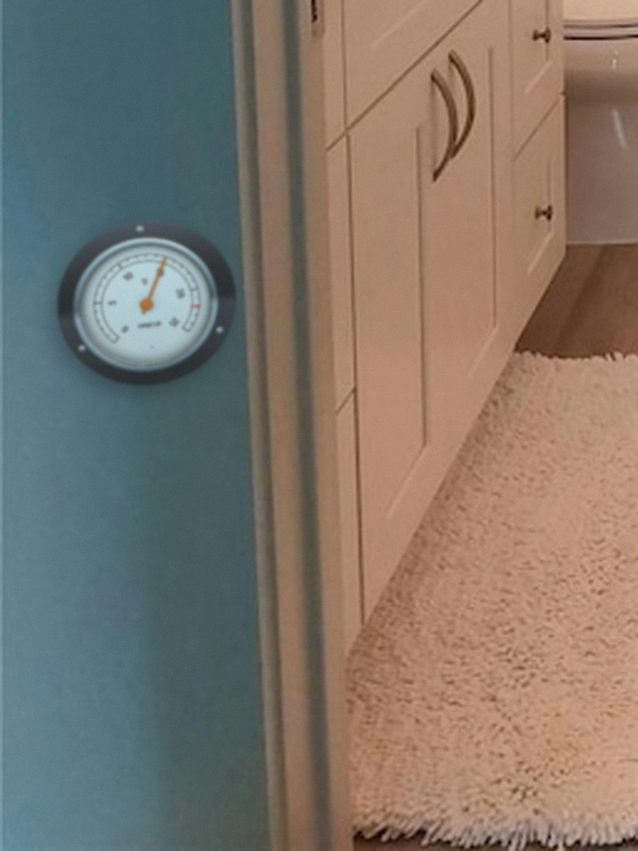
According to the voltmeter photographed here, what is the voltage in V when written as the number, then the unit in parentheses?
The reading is 15 (V)
